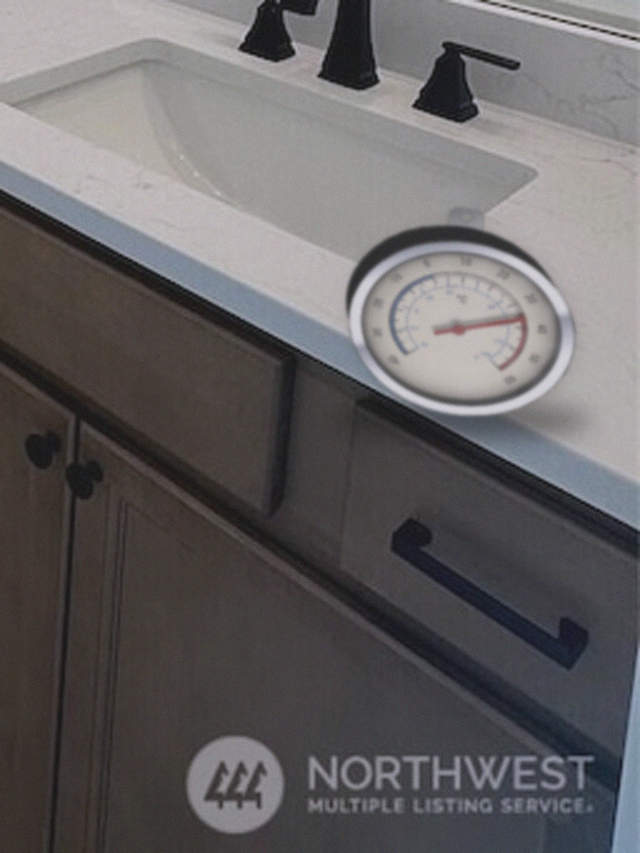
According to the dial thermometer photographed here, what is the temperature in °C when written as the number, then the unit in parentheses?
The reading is 35 (°C)
